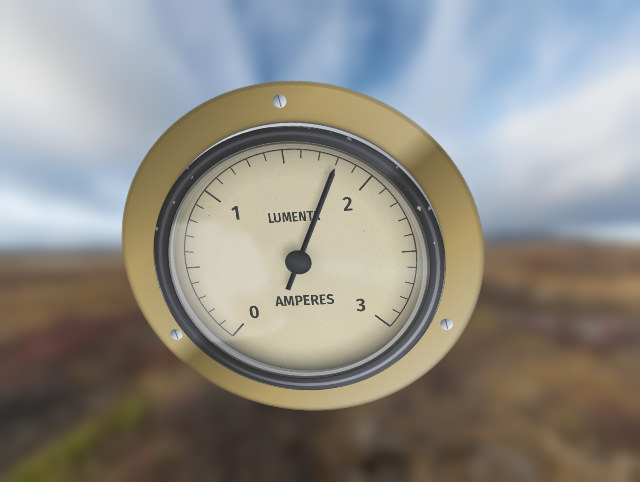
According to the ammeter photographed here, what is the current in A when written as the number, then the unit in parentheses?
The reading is 1.8 (A)
